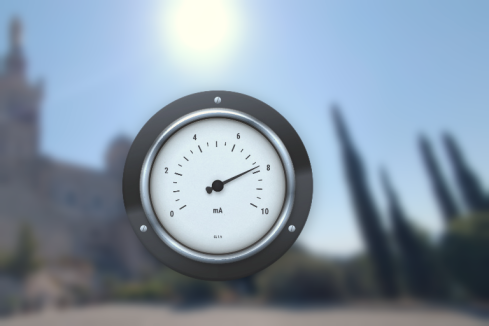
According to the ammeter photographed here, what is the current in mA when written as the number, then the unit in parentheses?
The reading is 7.75 (mA)
